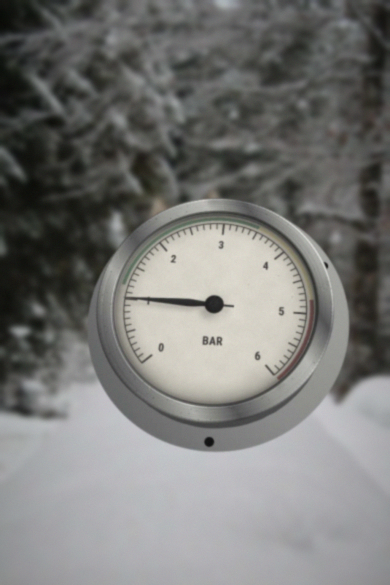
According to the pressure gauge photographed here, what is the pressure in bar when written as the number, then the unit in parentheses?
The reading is 1 (bar)
